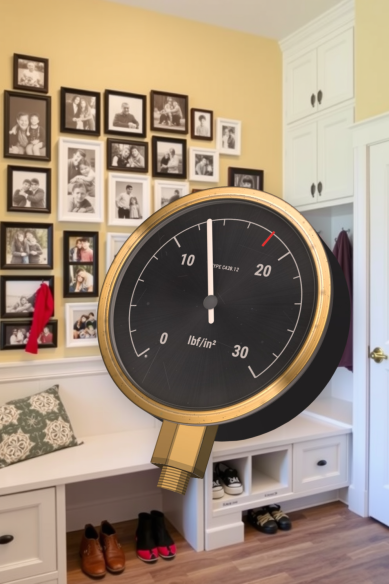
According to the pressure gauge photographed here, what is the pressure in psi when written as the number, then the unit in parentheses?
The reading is 13 (psi)
